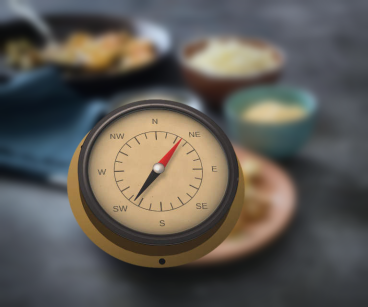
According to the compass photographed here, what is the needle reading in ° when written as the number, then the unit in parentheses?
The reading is 37.5 (°)
